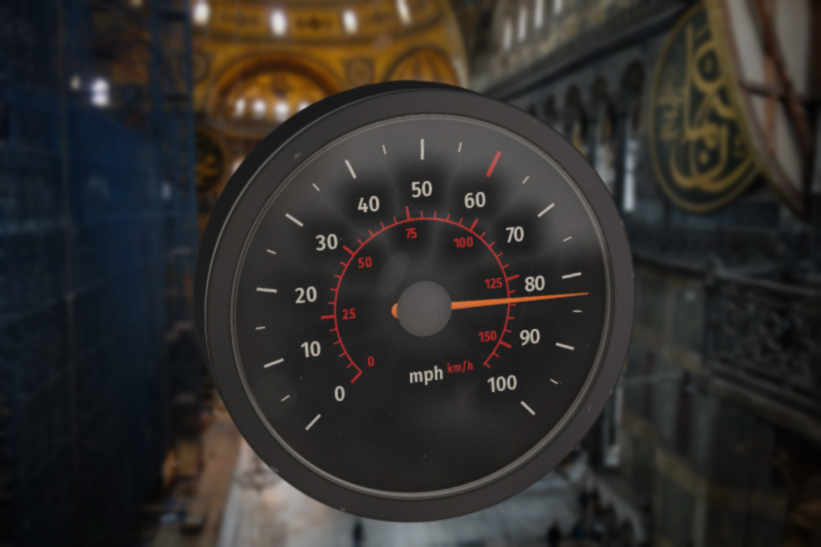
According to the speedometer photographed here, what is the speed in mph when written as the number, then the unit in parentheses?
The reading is 82.5 (mph)
